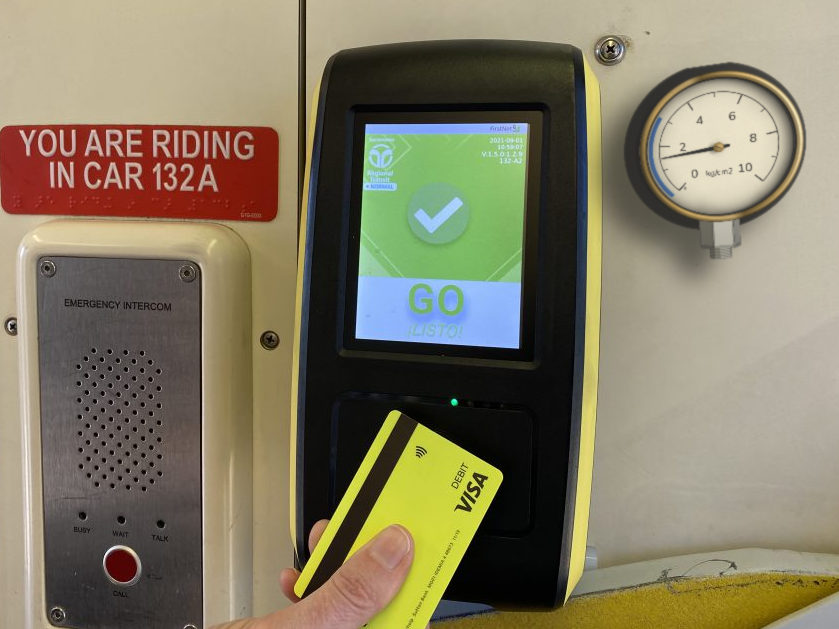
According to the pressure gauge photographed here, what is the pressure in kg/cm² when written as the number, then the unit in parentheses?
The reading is 1.5 (kg/cm²)
